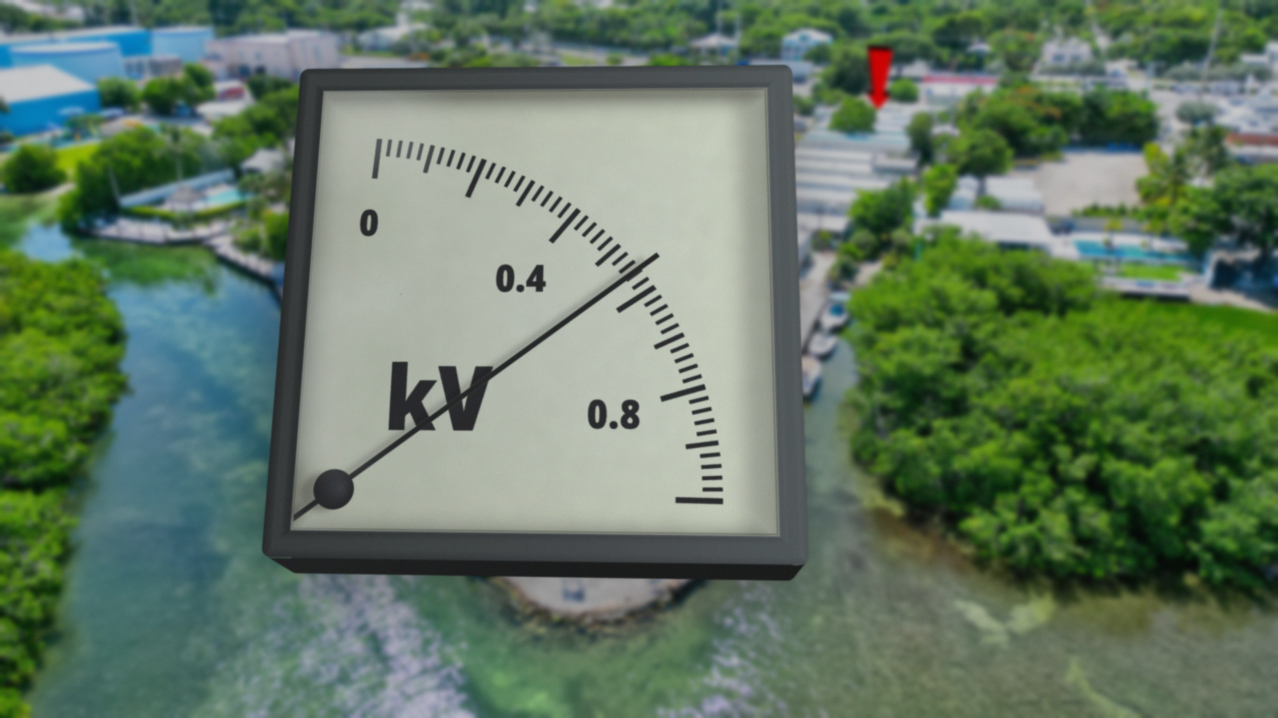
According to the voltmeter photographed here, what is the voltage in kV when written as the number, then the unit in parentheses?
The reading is 0.56 (kV)
